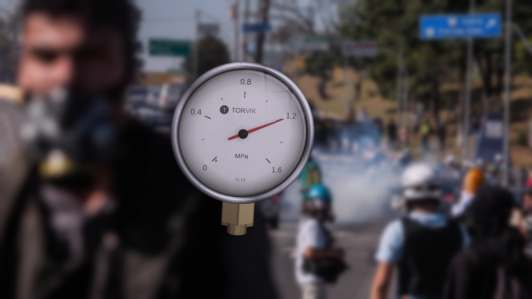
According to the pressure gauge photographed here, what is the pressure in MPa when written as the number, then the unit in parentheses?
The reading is 1.2 (MPa)
